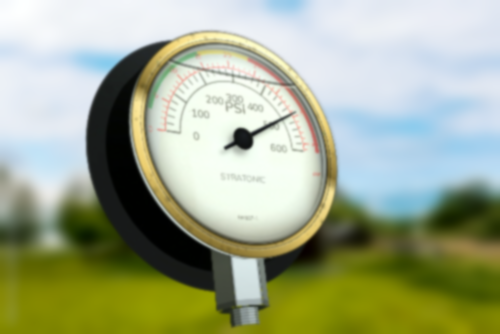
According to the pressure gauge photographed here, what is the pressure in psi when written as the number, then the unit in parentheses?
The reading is 500 (psi)
